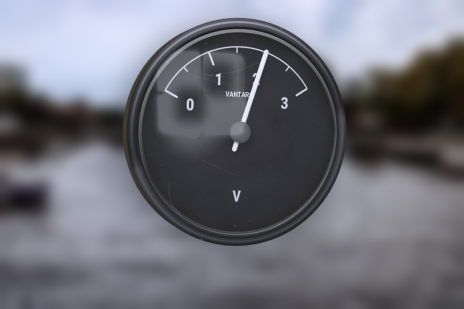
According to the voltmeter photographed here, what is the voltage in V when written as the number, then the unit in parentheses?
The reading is 2 (V)
